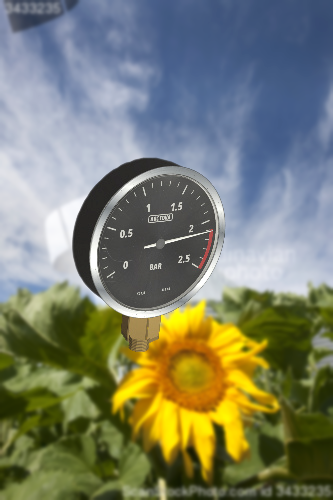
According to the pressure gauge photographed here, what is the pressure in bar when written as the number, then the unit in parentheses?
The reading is 2.1 (bar)
